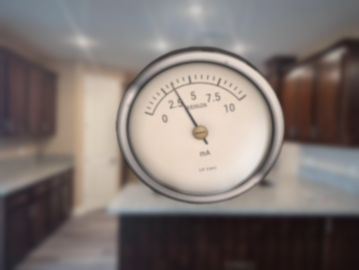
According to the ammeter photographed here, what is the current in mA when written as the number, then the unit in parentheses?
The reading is 3.5 (mA)
